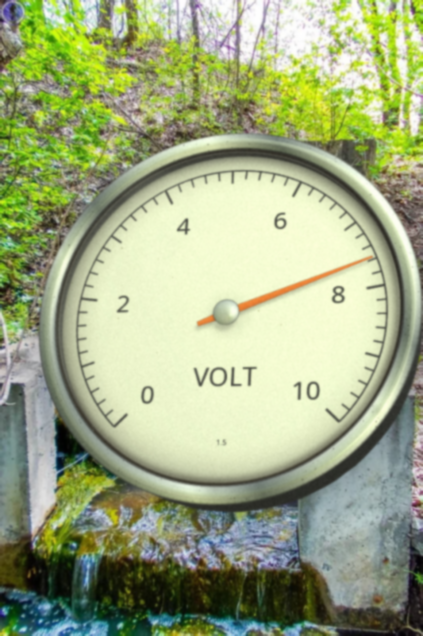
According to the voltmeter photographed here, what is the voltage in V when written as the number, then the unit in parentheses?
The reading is 7.6 (V)
